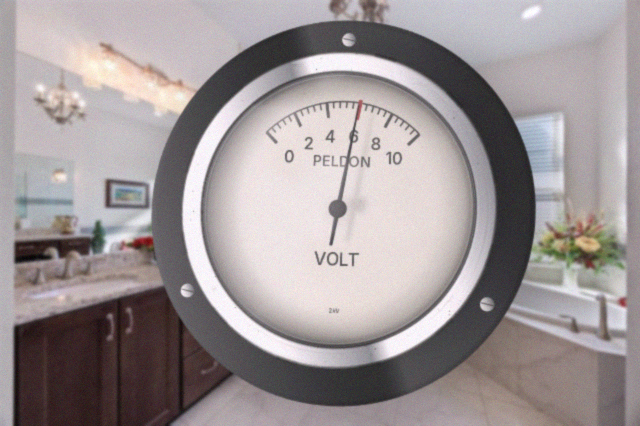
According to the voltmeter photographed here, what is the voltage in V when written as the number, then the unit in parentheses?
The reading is 6 (V)
